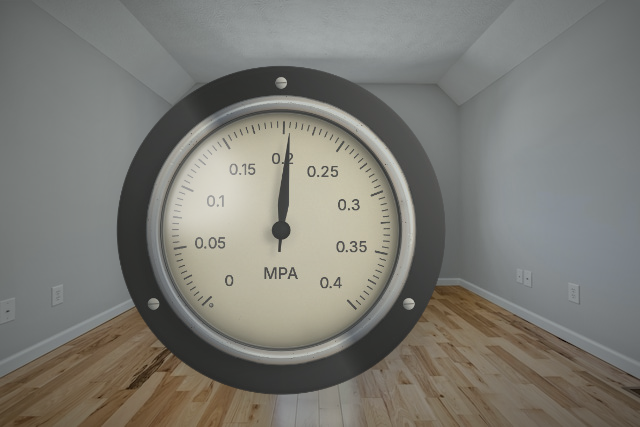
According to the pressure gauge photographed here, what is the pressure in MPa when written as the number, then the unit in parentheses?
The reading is 0.205 (MPa)
